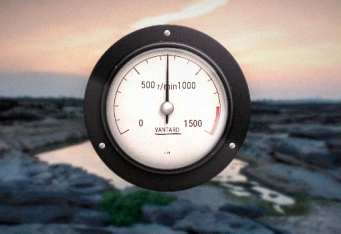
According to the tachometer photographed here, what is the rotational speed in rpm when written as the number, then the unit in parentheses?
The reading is 750 (rpm)
